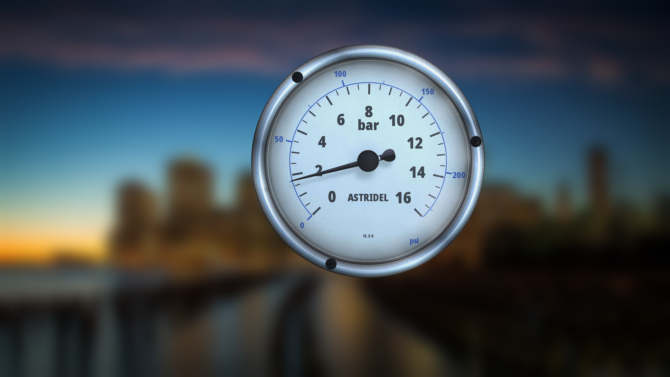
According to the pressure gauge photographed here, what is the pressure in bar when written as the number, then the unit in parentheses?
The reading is 1.75 (bar)
